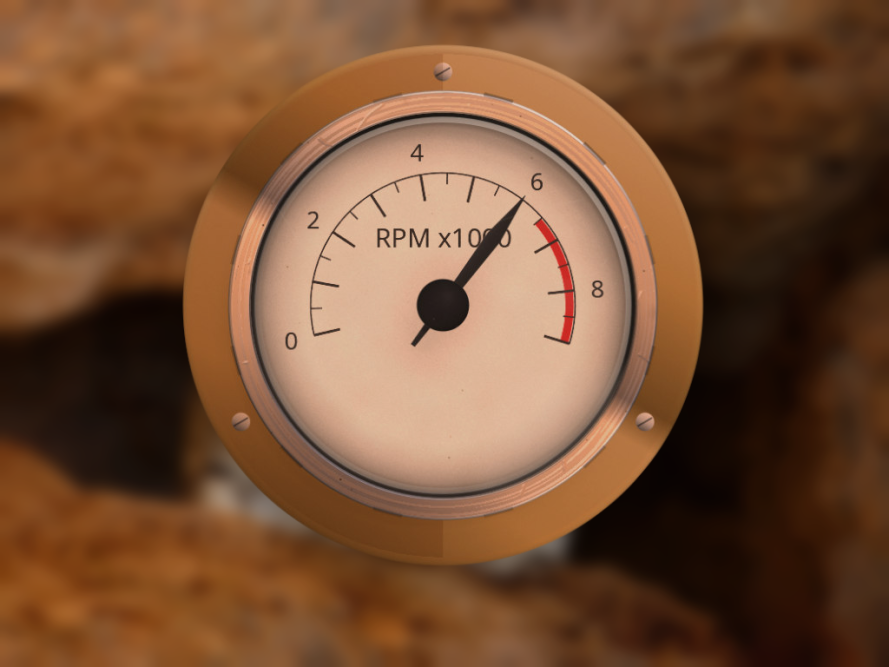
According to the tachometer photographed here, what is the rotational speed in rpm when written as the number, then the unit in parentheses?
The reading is 6000 (rpm)
